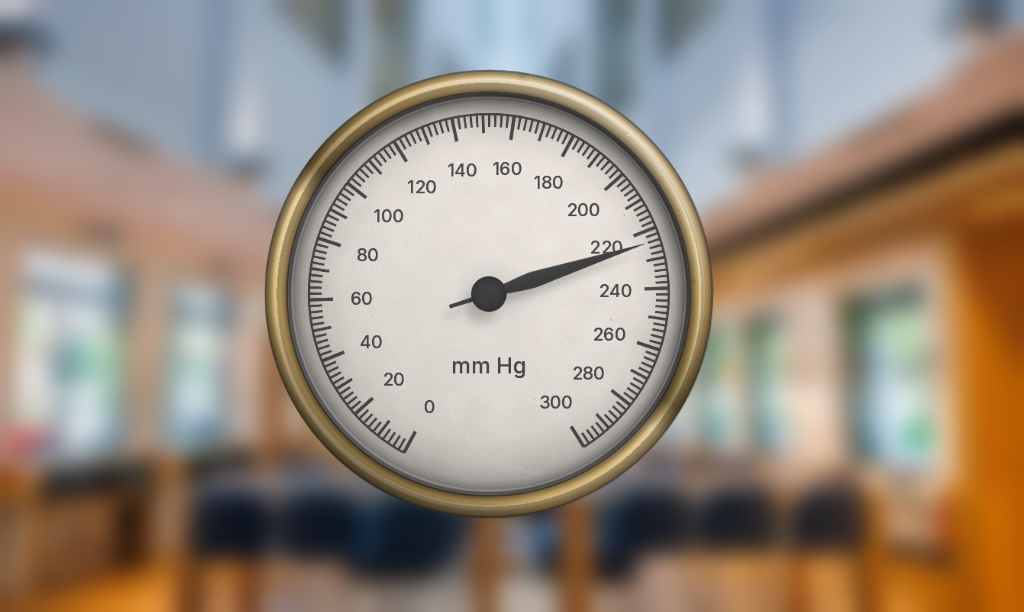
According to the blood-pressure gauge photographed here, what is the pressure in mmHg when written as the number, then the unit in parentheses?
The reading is 224 (mmHg)
